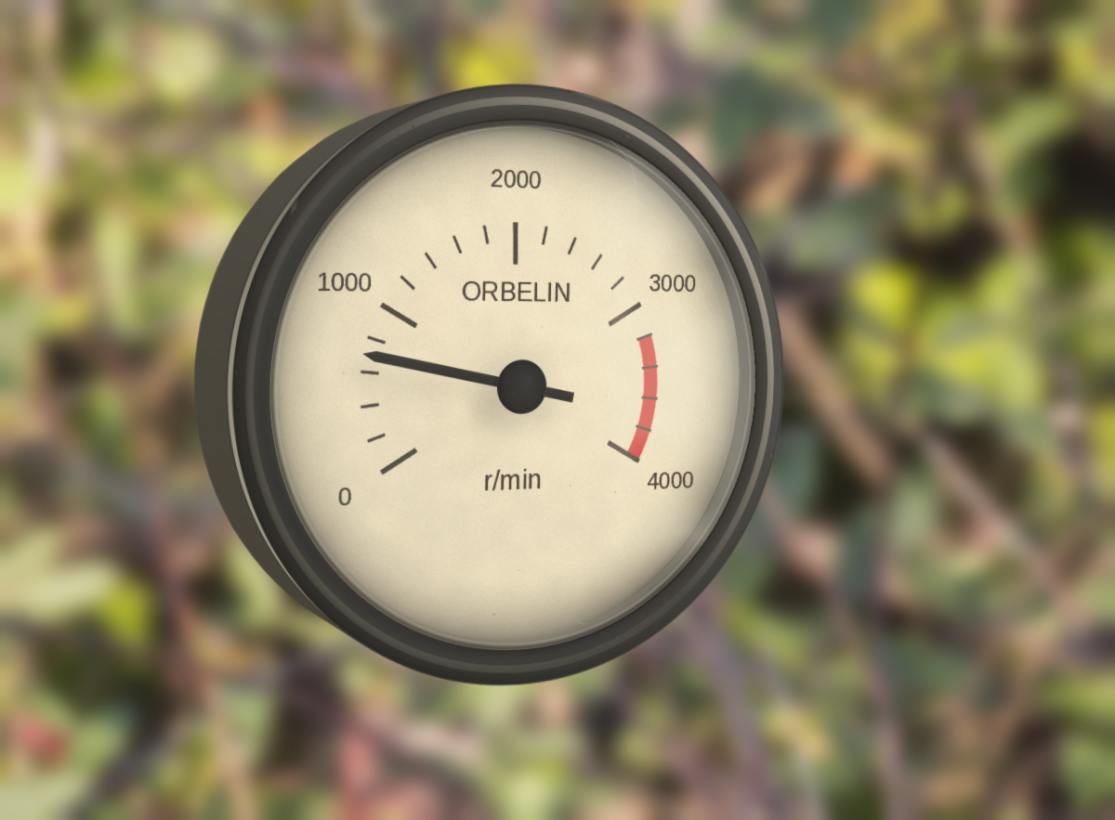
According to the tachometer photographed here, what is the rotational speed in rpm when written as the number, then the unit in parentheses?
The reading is 700 (rpm)
